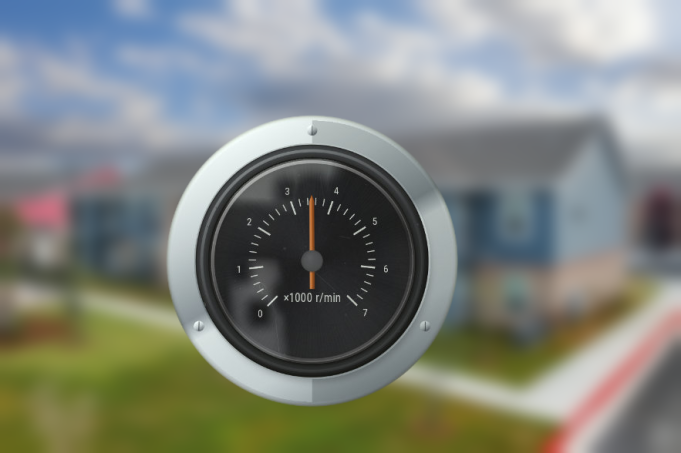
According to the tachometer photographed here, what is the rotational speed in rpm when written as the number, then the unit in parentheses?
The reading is 3500 (rpm)
